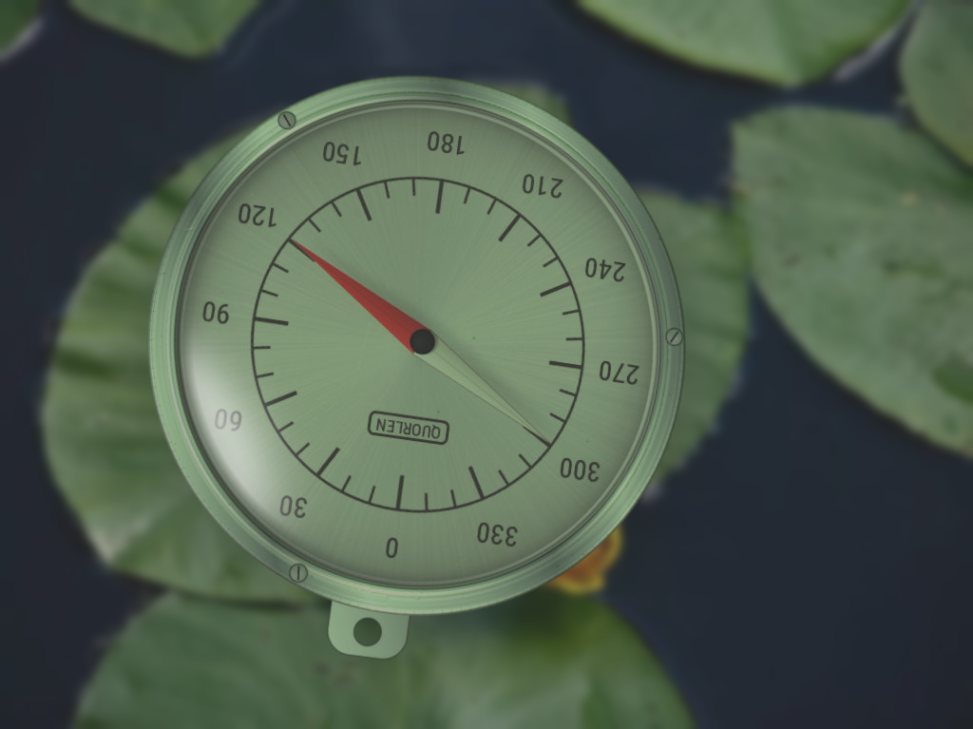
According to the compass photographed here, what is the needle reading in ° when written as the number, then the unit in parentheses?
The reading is 120 (°)
